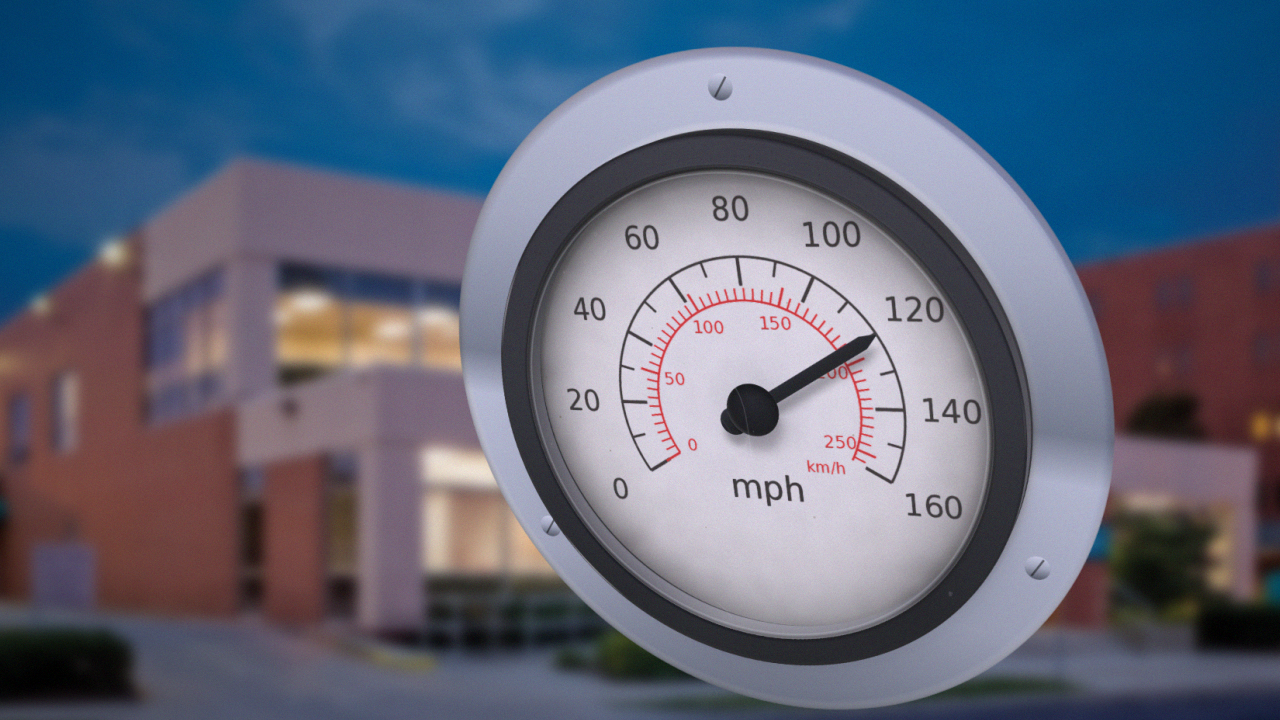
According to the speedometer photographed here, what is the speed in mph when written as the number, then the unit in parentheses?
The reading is 120 (mph)
